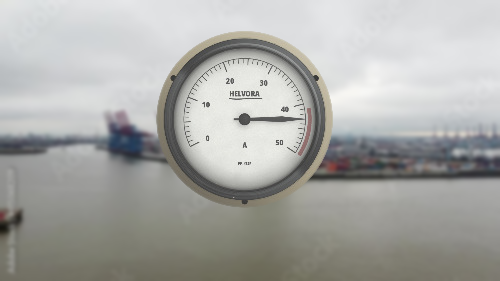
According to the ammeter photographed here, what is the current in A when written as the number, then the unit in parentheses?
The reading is 43 (A)
